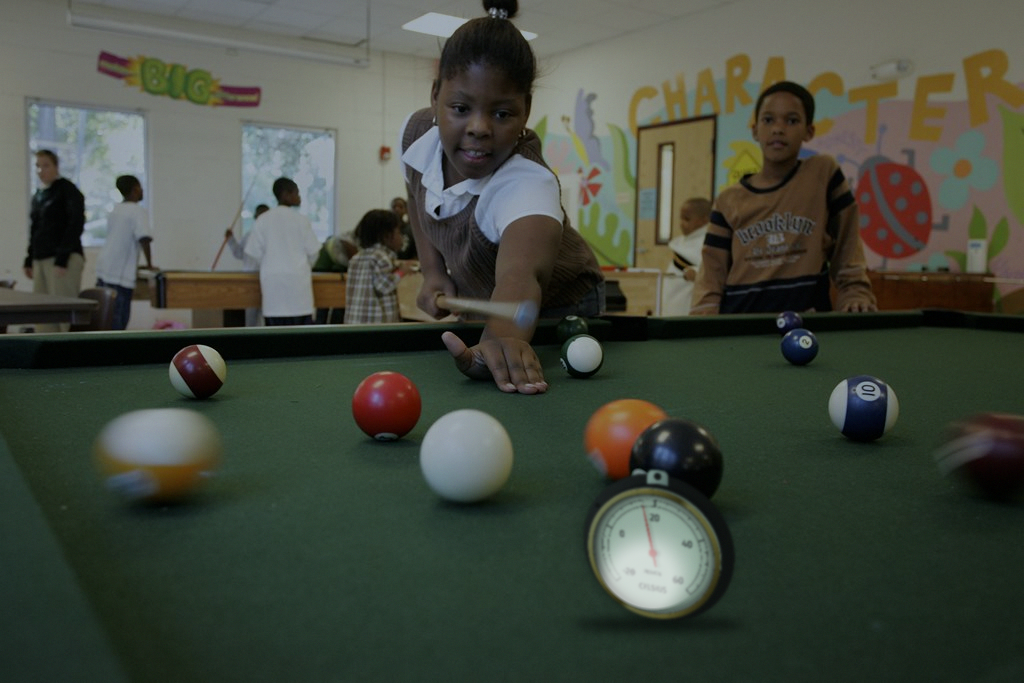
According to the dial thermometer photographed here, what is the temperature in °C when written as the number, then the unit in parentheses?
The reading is 16 (°C)
